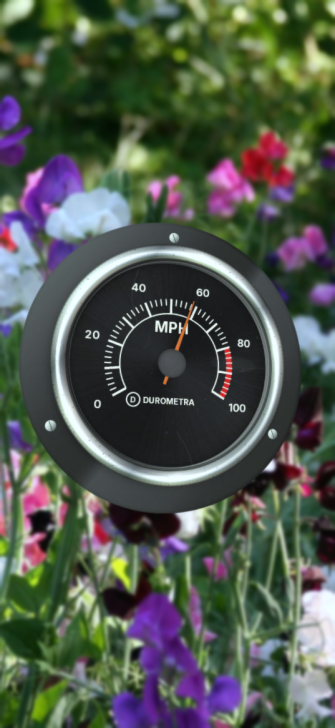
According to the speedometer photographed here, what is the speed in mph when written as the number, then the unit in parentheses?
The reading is 58 (mph)
